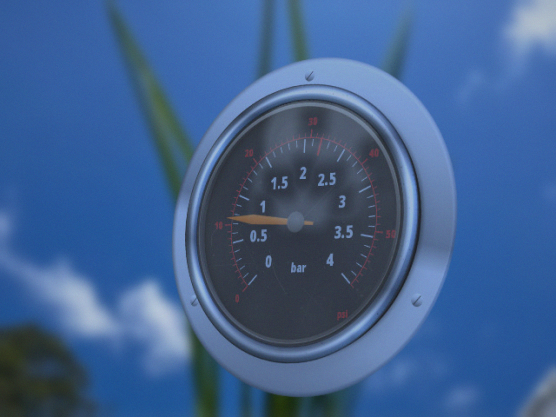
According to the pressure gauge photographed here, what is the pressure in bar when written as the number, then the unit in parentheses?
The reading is 0.75 (bar)
